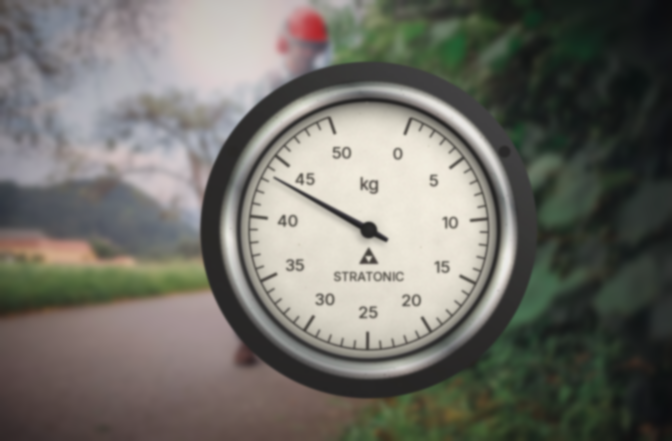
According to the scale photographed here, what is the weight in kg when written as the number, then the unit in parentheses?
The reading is 43.5 (kg)
